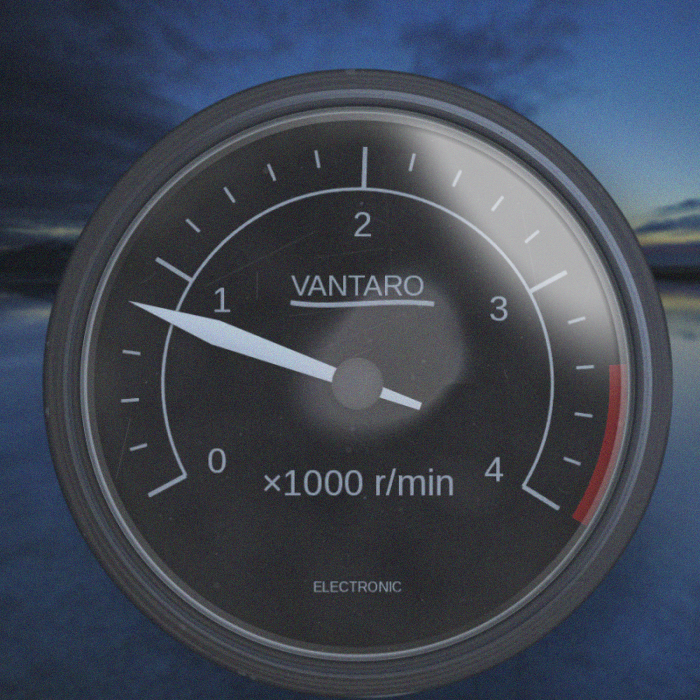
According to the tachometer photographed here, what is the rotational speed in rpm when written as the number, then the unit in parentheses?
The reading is 800 (rpm)
